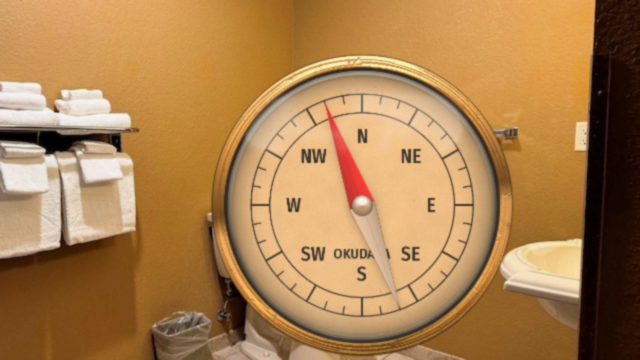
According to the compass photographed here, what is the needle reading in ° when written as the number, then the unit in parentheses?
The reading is 340 (°)
